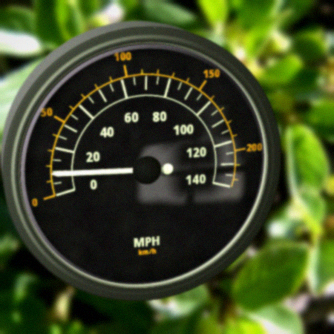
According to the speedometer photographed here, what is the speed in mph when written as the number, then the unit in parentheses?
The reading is 10 (mph)
